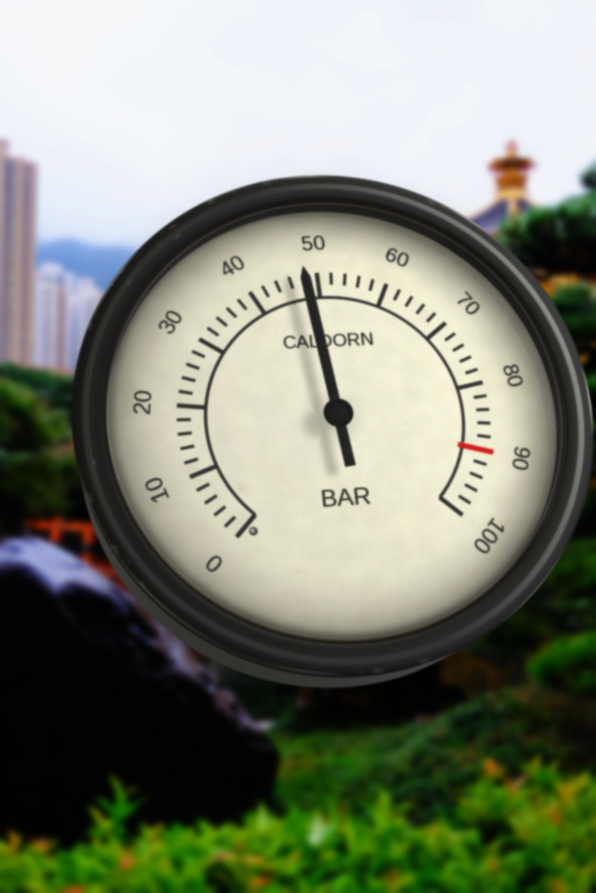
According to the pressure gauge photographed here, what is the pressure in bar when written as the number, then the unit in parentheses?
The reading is 48 (bar)
